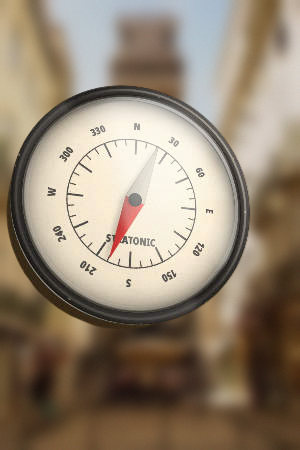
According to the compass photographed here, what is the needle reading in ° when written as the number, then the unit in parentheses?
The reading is 200 (°)
